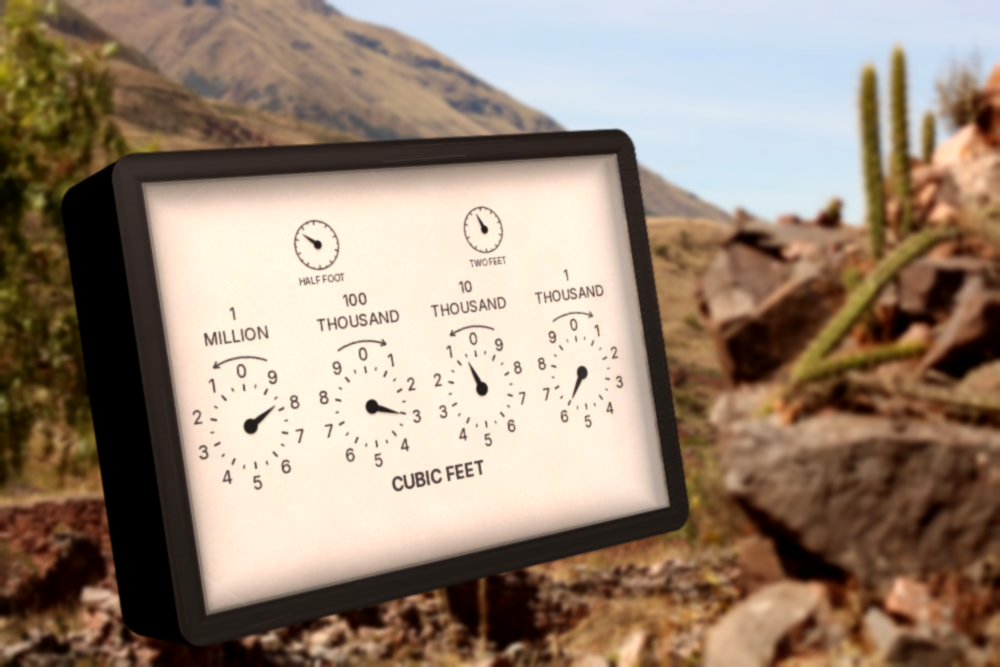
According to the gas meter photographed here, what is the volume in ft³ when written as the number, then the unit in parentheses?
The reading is 830600 (ft³)
